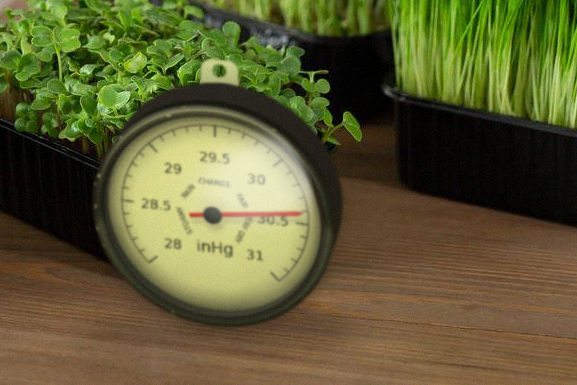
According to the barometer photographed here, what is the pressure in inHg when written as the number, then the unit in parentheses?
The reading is 30.4 (inHg)
